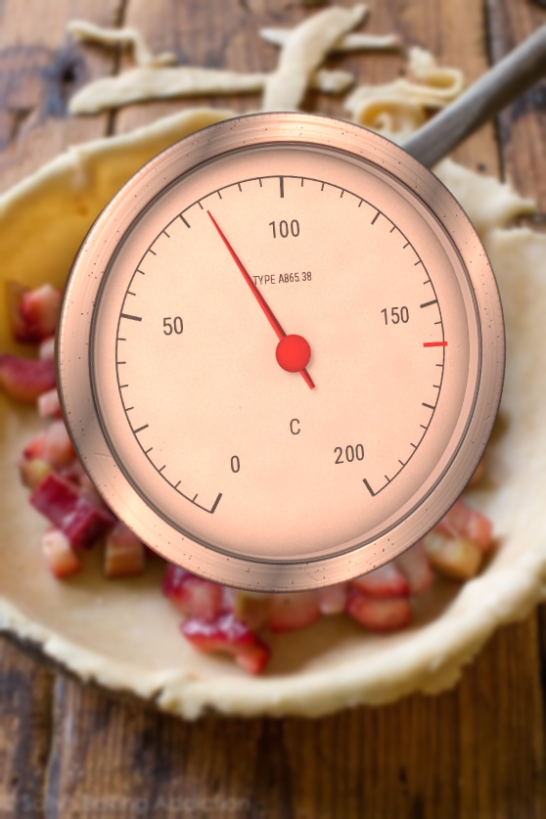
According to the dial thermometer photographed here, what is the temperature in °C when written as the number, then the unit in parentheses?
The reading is 80 (°C)
